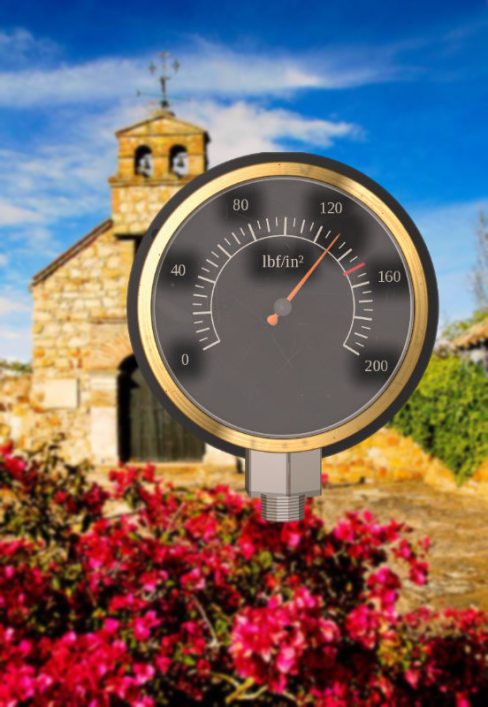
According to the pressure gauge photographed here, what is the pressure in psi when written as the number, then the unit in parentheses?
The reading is 130 (psi)
